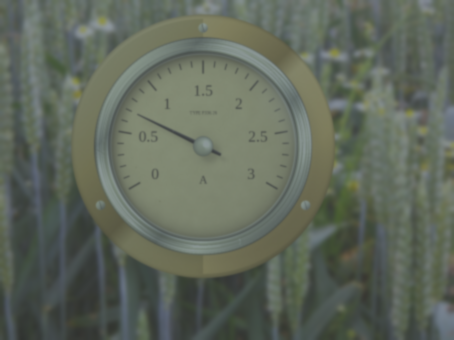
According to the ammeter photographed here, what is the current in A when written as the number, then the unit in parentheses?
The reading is 0.7 (A)
